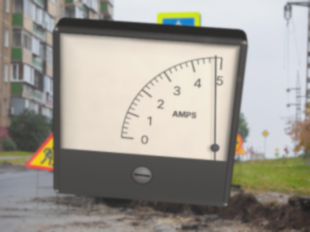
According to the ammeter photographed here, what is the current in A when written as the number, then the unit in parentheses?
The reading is 4.8 (A)
